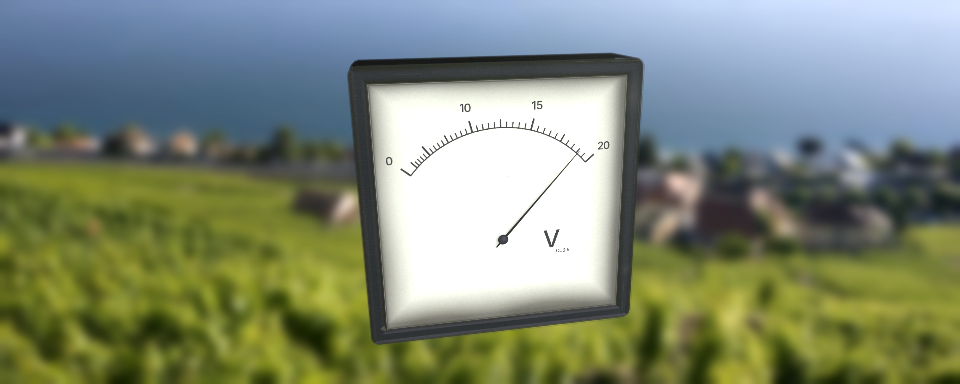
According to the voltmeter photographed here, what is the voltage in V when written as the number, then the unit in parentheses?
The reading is 19 (V)
